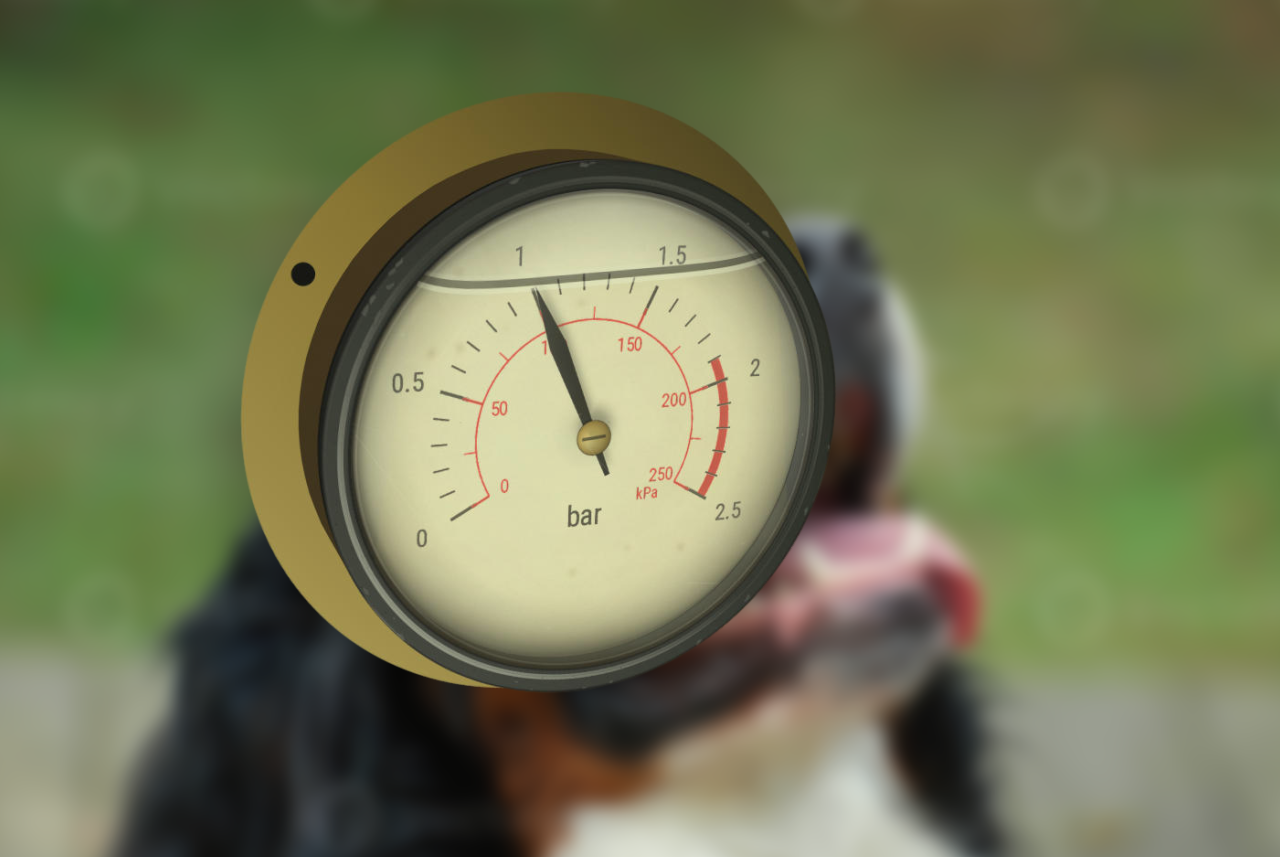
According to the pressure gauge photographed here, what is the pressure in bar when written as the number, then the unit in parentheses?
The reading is 1 (bar)
